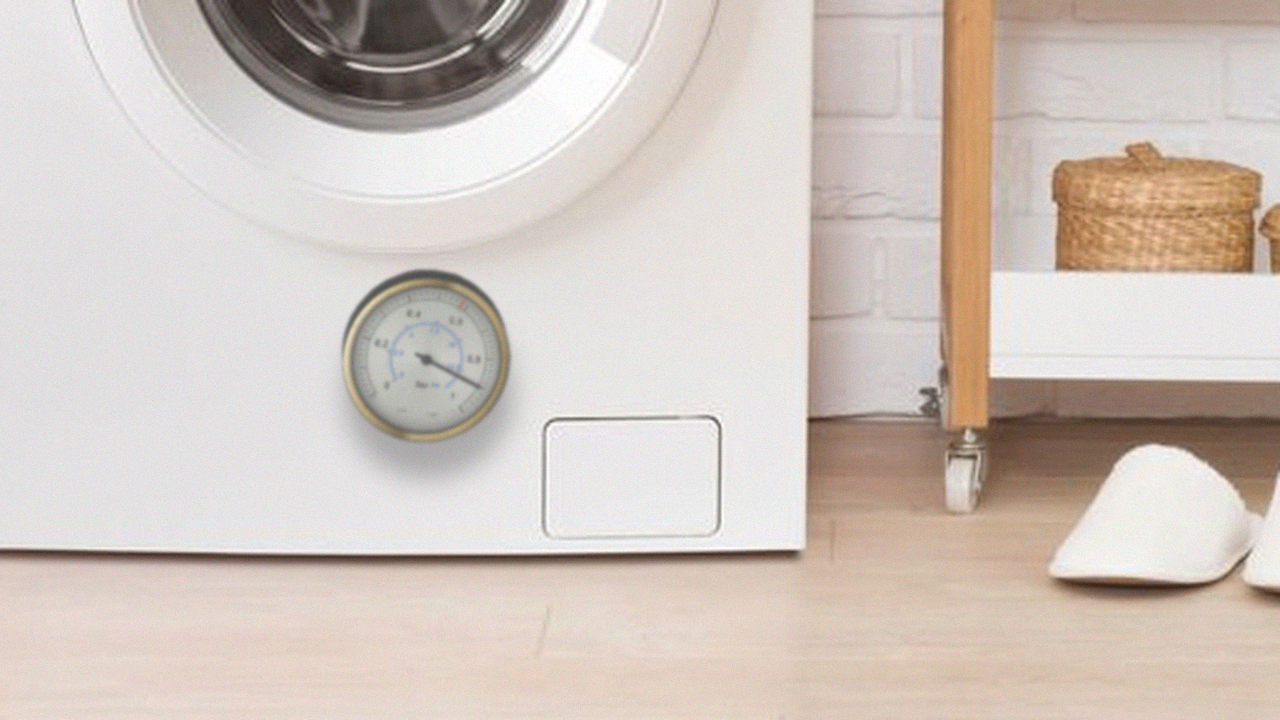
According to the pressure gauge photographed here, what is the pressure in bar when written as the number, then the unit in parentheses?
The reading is 0.9 (bar)
